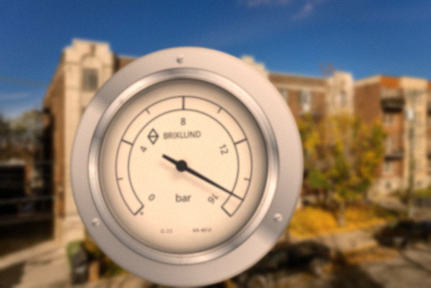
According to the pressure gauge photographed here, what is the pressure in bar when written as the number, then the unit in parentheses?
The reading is 15 (bar)
